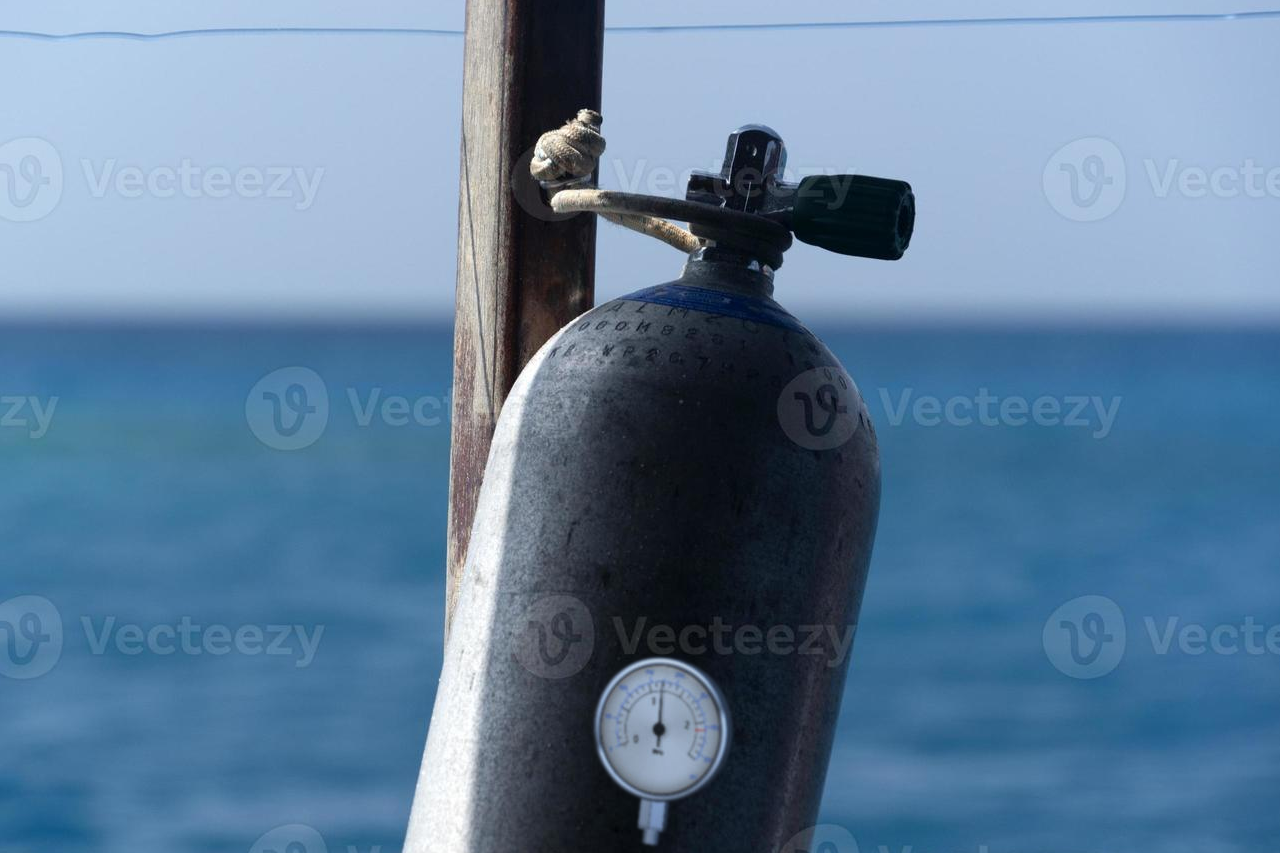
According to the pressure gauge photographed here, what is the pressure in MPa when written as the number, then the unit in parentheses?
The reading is 1.2 (MPa)
